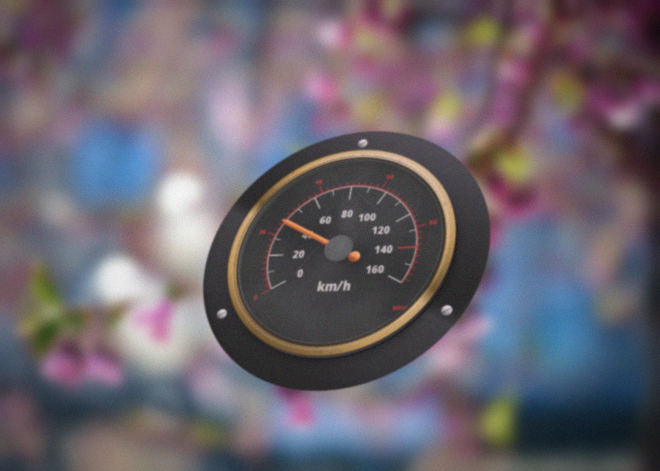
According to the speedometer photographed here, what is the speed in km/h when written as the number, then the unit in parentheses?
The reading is 40 (km/h)
